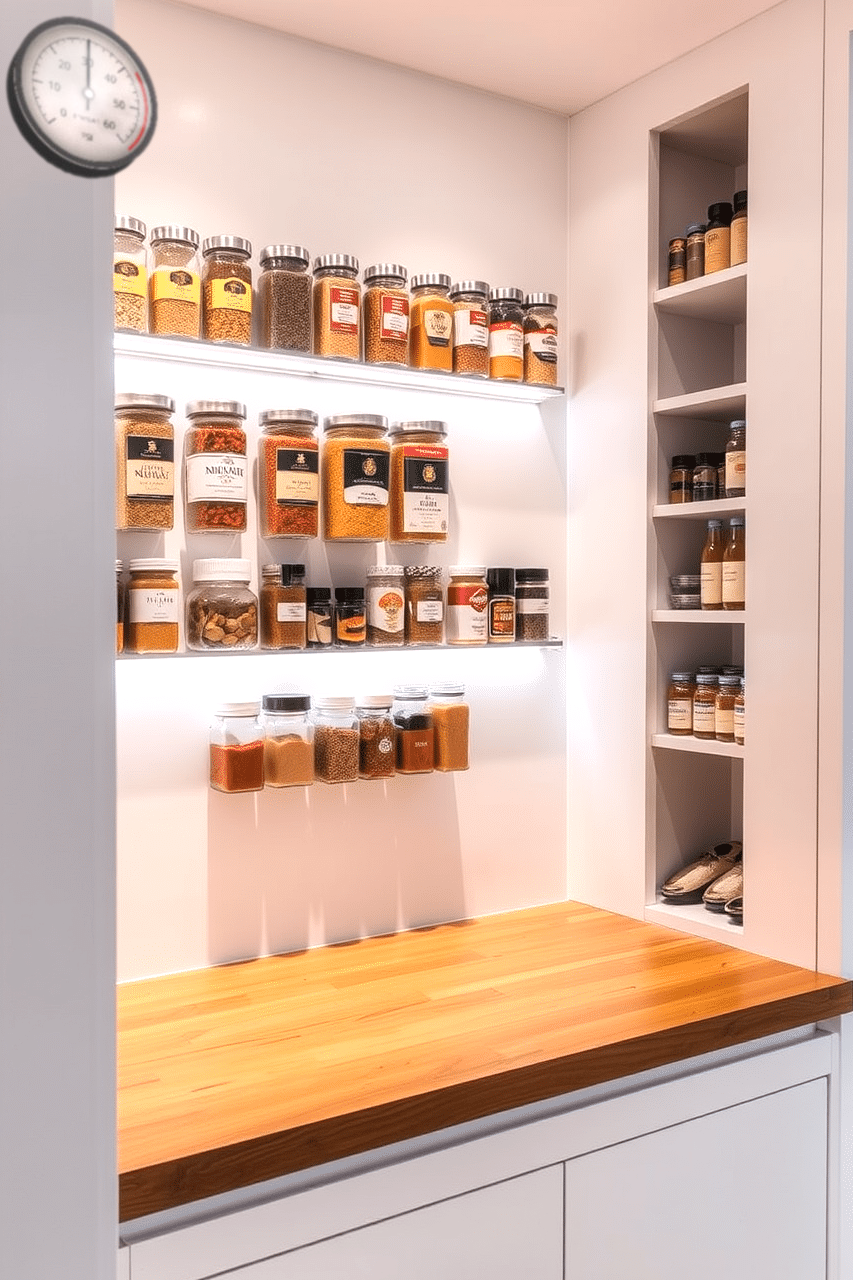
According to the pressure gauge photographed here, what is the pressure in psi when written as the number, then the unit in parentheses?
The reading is 30 (psi)
